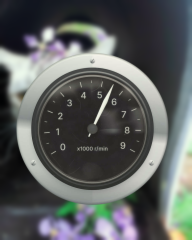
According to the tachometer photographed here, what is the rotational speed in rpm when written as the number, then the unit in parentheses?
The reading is 5500 (rpm)
